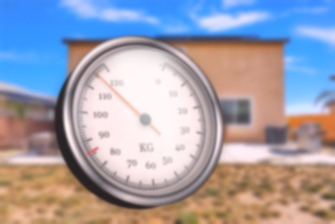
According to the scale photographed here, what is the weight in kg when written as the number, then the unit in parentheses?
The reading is 115 (kg)
